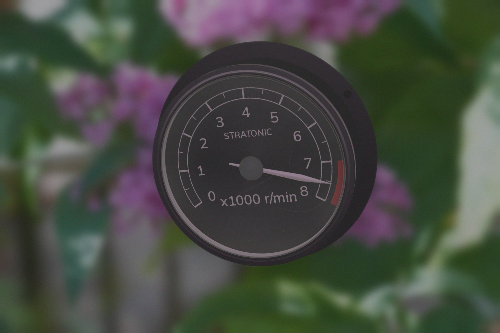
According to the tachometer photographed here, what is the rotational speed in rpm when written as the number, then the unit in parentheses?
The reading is 7500 (rpm)
